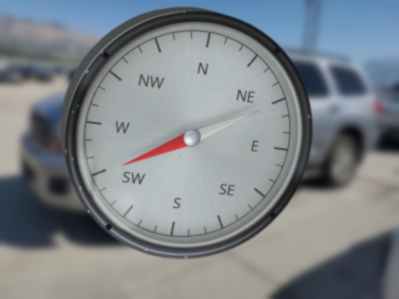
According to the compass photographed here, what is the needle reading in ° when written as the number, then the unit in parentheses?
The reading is 240 (°)
